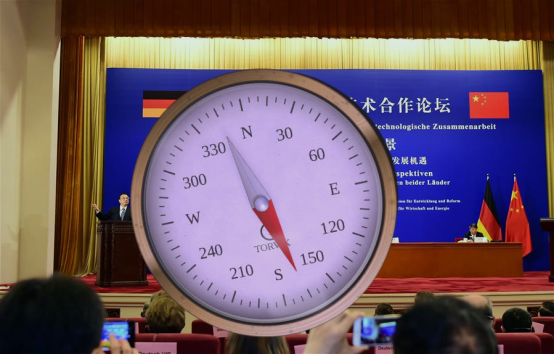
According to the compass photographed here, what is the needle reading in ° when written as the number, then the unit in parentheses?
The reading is 165 (°)
